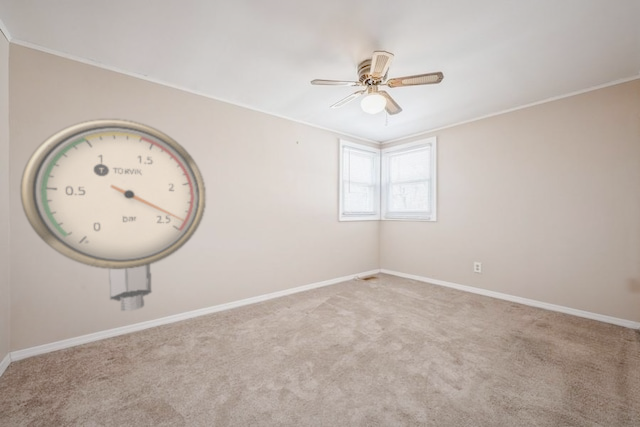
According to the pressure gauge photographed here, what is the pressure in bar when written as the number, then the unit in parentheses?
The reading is 2.4 (bar)
